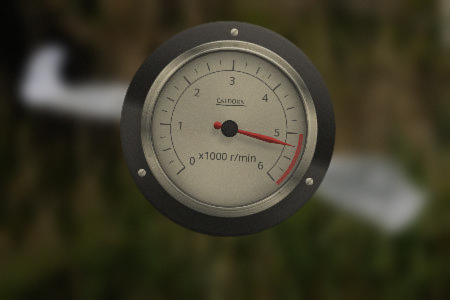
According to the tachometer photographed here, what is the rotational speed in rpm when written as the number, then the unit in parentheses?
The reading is 5250 (rpm)
